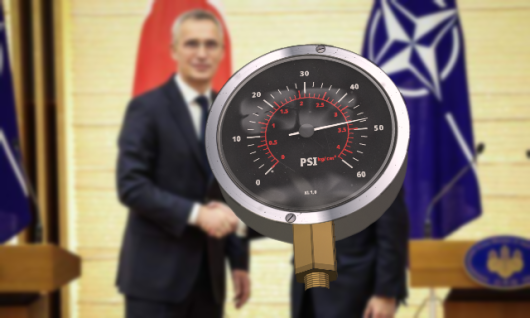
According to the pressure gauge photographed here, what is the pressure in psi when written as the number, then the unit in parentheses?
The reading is 48 (psi)
